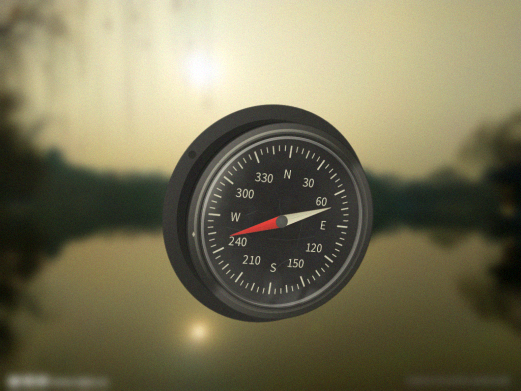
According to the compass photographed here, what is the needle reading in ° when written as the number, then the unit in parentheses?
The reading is 250 (°)
